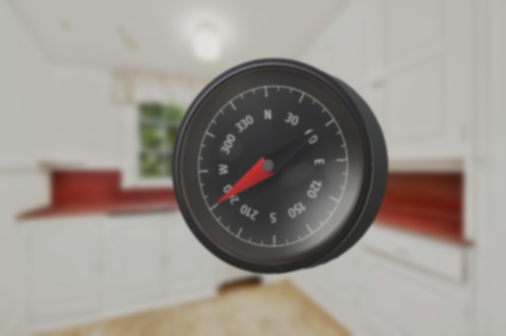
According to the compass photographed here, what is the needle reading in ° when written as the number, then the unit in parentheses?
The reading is 240 (°)
